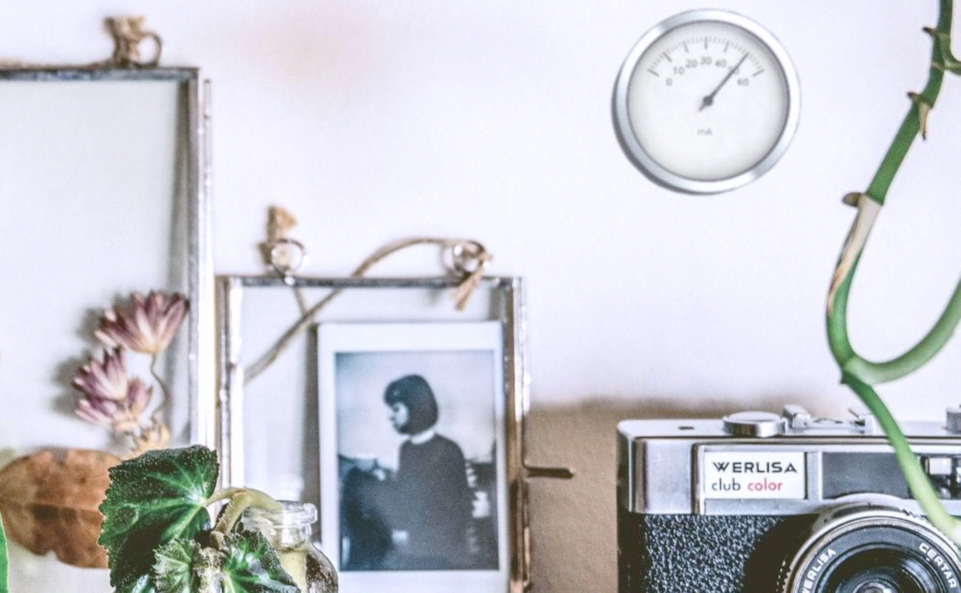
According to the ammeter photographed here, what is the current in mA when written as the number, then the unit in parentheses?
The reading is 50 (mA)
